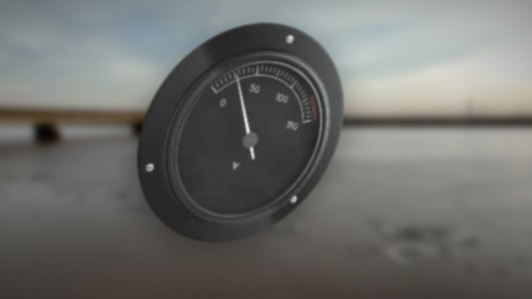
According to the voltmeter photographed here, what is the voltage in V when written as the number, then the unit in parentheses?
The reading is 25 (V)
